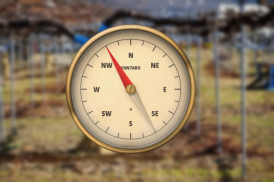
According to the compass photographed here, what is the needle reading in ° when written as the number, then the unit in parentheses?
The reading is 330 (°)
